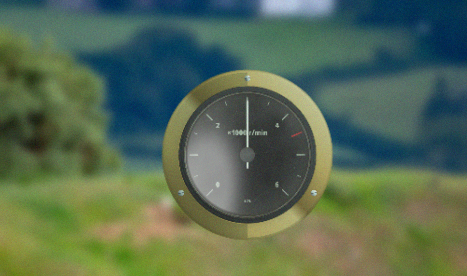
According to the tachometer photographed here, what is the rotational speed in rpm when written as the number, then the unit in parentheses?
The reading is 3000 (rpm)
